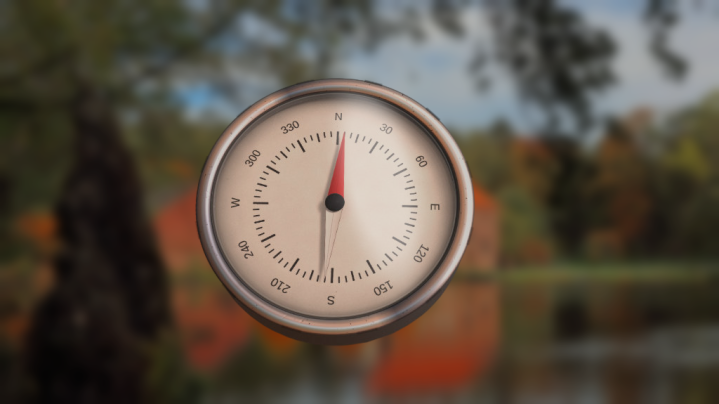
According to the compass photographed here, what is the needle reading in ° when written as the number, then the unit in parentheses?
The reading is 5 (°)
